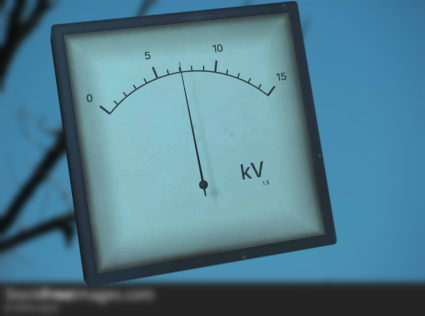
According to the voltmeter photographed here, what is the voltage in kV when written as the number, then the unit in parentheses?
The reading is 7 (kV)
